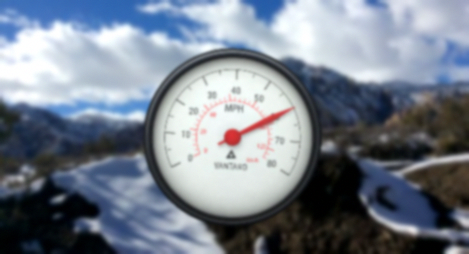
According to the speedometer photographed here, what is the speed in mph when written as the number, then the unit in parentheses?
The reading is 60 (mph)
